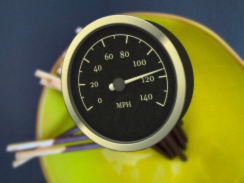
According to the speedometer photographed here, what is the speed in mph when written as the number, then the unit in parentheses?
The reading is 115 (mph)
